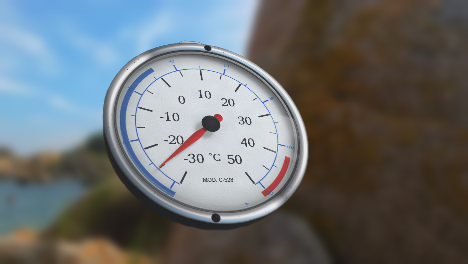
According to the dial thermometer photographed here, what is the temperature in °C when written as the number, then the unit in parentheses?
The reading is -25 (°C)
